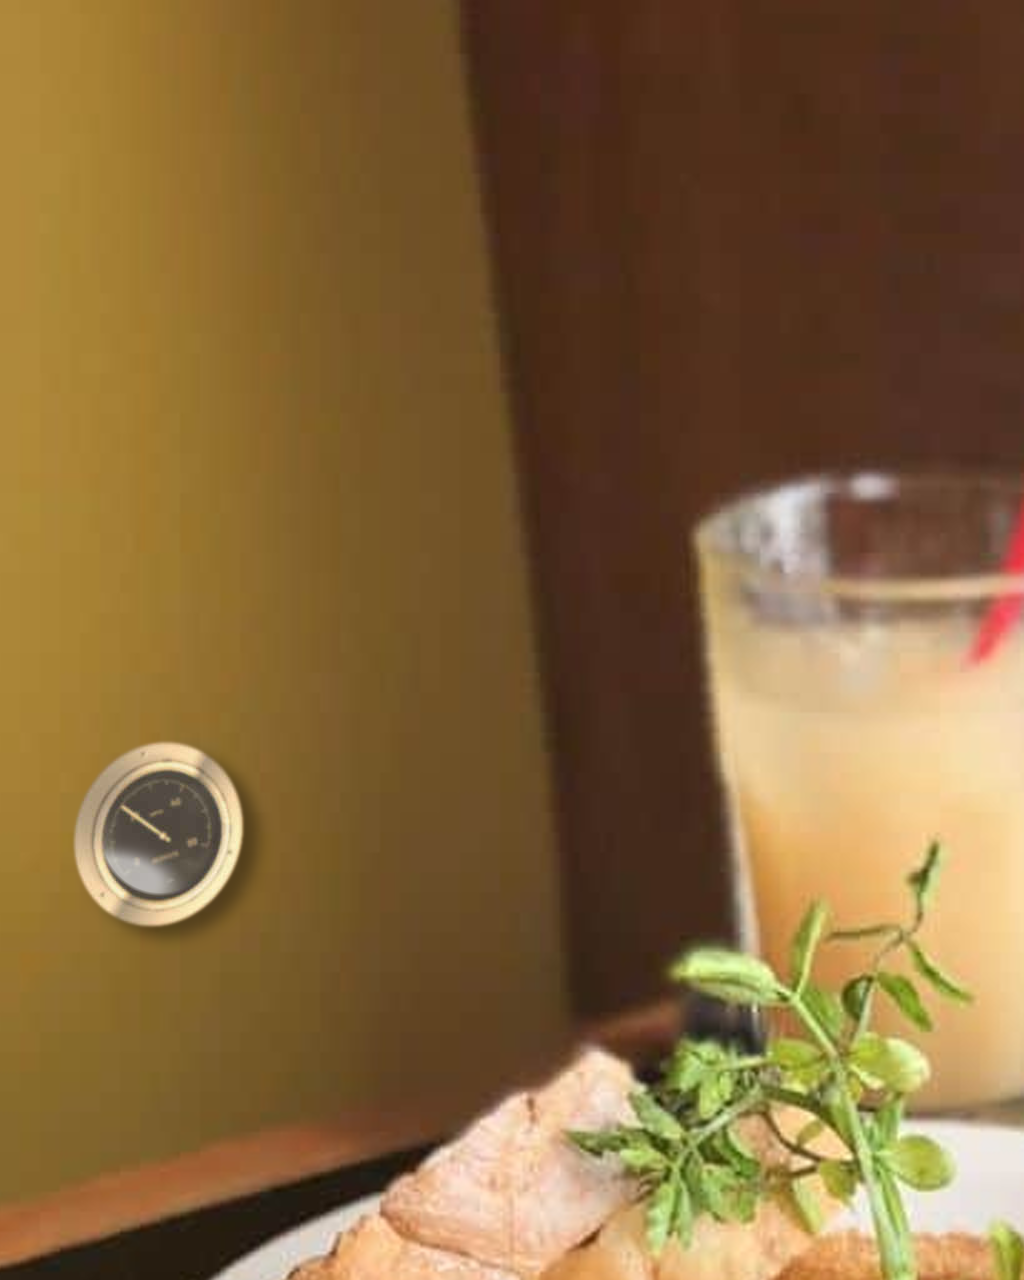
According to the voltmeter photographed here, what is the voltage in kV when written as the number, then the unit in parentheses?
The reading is 20 (kV)
